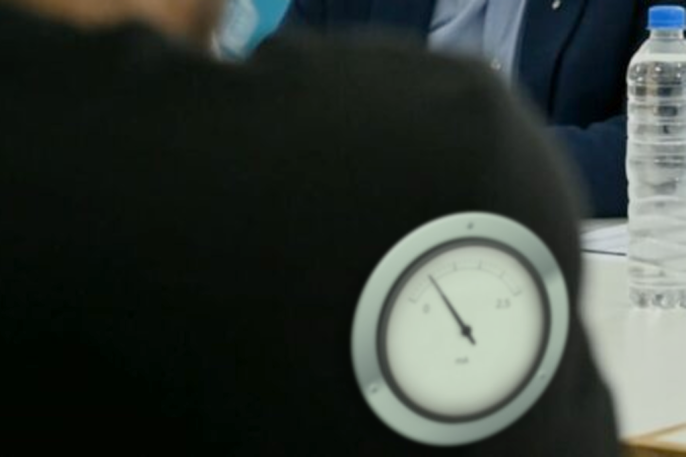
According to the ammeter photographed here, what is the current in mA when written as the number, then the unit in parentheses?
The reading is 0.5 (mA)
